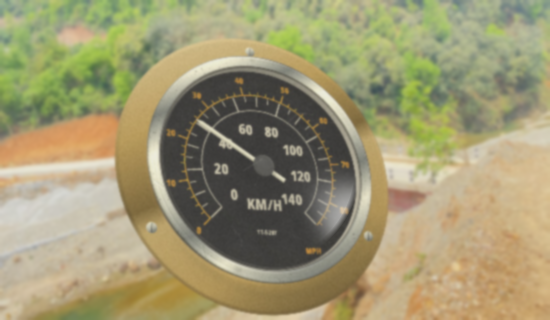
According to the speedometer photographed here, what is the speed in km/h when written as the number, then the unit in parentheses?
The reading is 40 (km/h)
